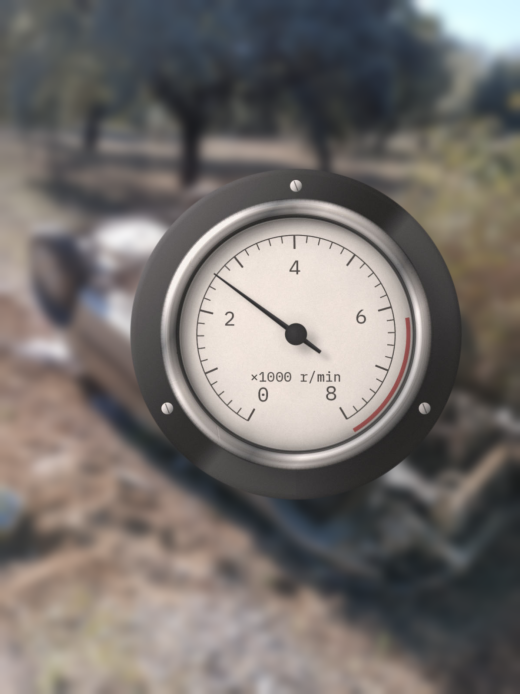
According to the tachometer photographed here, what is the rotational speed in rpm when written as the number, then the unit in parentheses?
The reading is 2600 (rpm)
